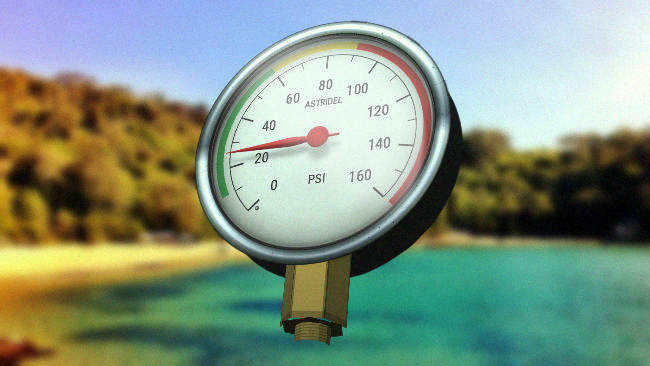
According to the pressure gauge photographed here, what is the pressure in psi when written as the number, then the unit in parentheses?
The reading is 25 (psi)
